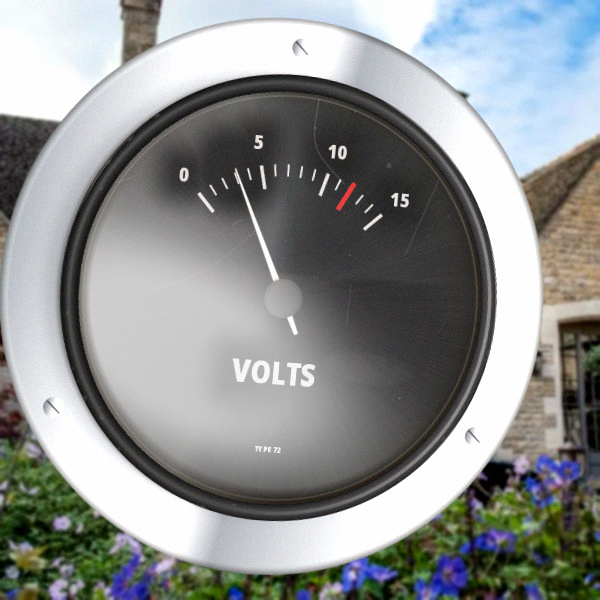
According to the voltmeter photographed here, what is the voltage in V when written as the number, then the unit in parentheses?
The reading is 3 (V)
